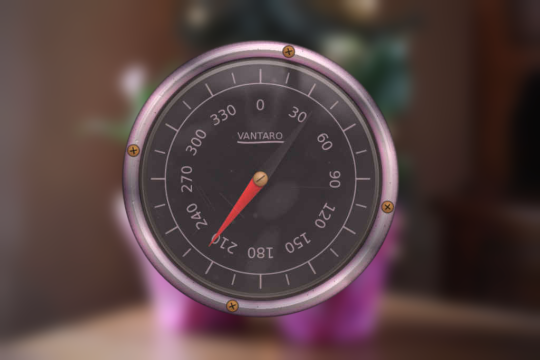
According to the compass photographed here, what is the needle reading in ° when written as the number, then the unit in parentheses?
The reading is 217.5 (°)
